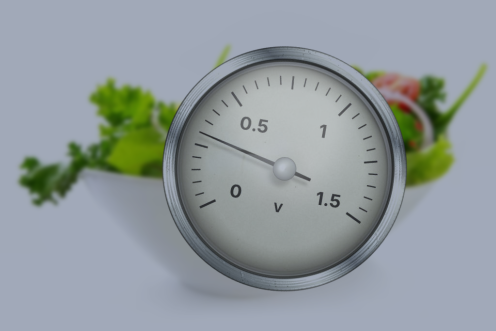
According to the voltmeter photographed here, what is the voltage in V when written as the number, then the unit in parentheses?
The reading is 0.3 (V)
